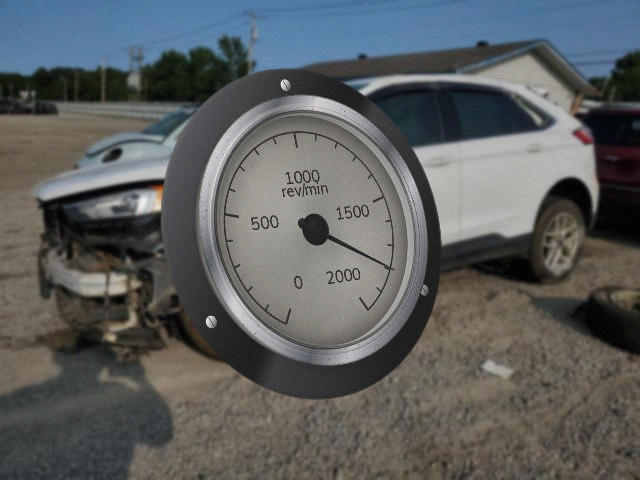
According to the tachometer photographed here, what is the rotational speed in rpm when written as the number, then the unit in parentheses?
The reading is 1800 (rpm)
